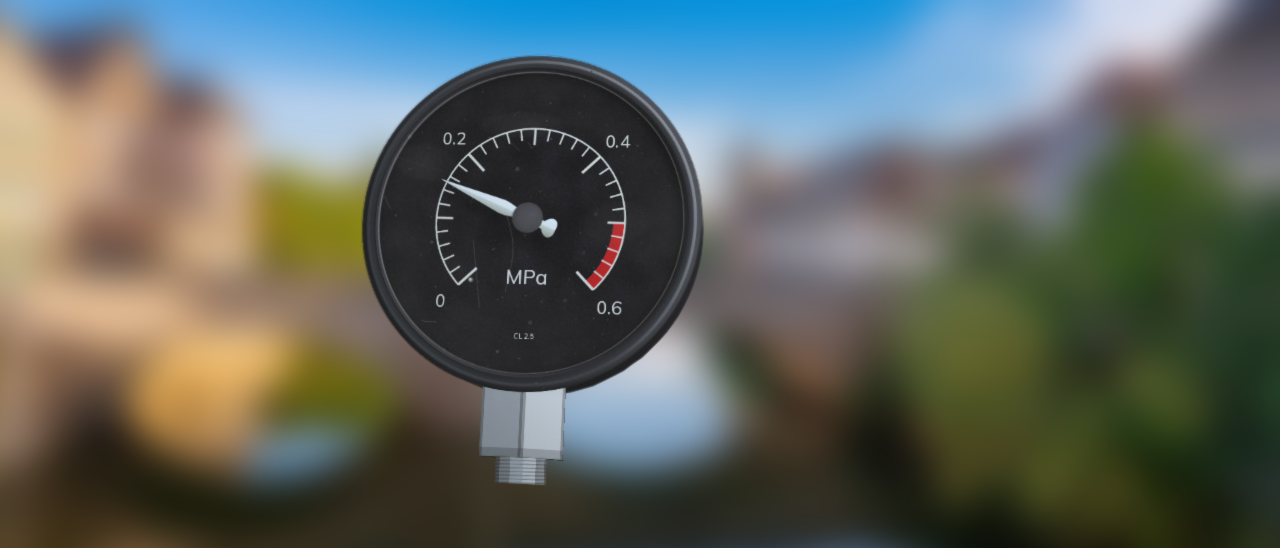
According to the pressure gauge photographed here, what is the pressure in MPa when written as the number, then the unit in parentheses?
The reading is 0.15 (MPa)
